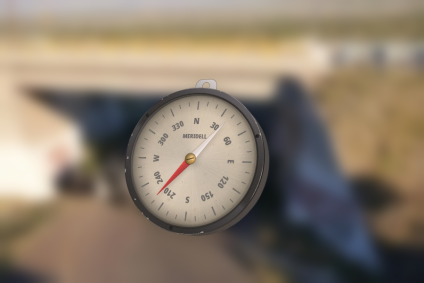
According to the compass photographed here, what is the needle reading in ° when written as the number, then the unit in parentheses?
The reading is 220 (°)
